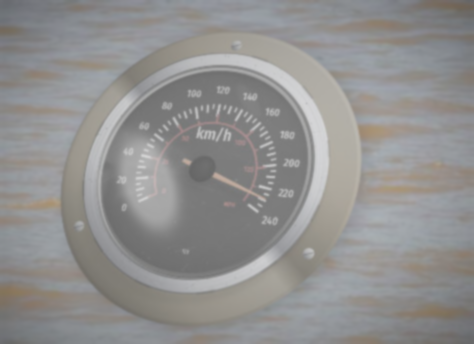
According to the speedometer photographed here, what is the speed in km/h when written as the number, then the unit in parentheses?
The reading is 230 (km/h)
